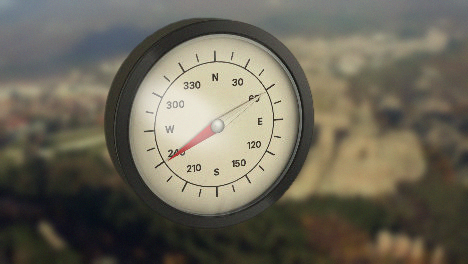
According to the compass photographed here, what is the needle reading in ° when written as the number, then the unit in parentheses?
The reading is 240 (°)
